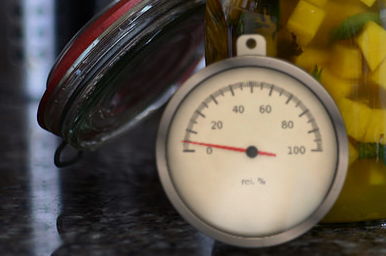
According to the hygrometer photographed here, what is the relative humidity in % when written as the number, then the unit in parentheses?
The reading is 5 (%)
